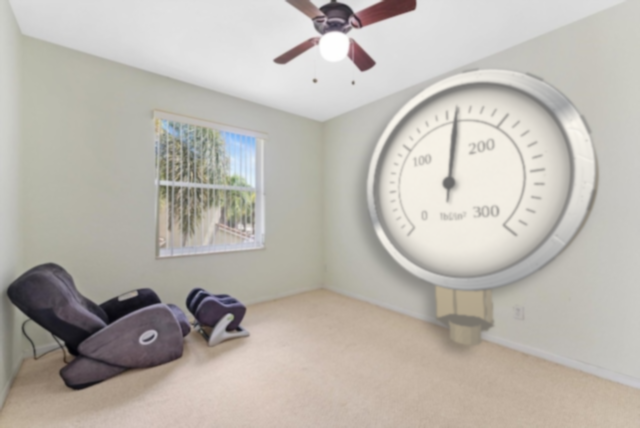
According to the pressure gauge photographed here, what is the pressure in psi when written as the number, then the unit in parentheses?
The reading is 160 (psi)
